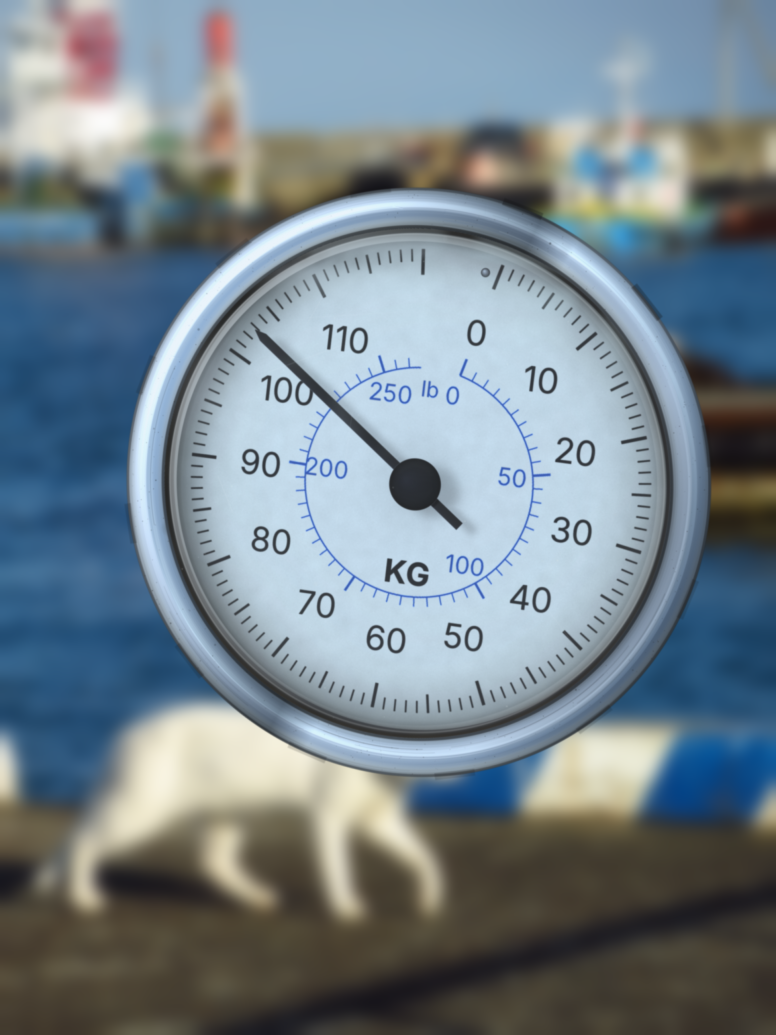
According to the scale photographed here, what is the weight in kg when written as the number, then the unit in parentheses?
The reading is 103 (kg)
